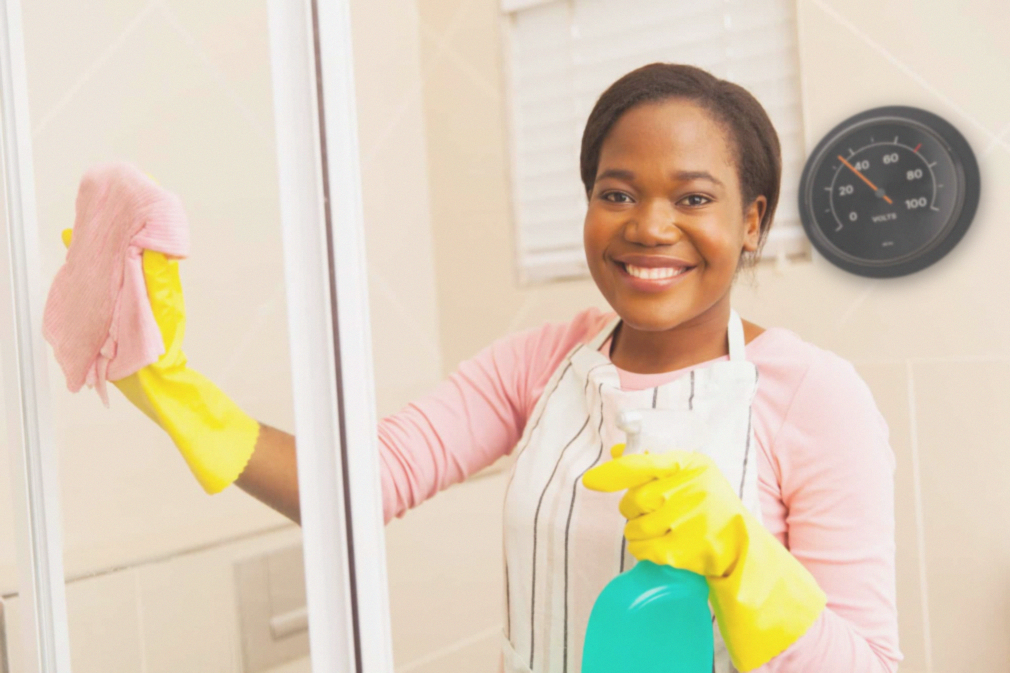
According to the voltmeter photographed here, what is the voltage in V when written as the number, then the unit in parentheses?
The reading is 35 (V)
